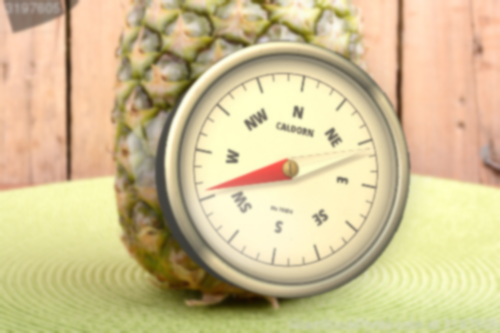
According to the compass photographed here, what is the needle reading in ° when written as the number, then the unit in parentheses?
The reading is 245 (°)
